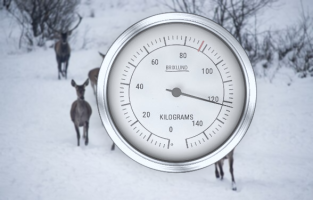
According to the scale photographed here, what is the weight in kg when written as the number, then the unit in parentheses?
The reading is 122 (kg)
